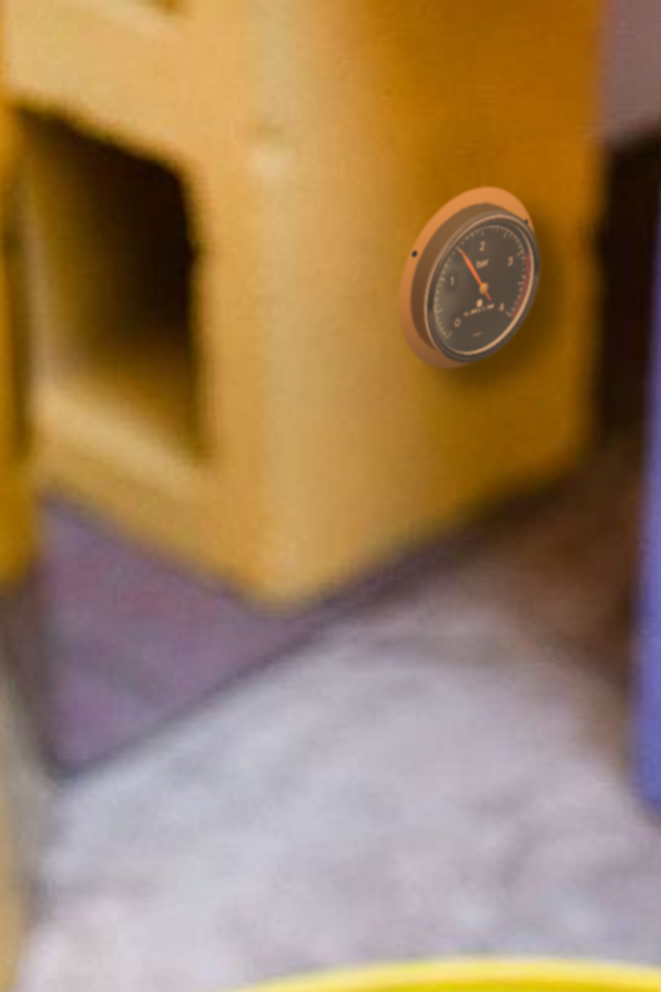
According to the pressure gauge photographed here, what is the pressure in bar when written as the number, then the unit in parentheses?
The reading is 1.5 (bar)
